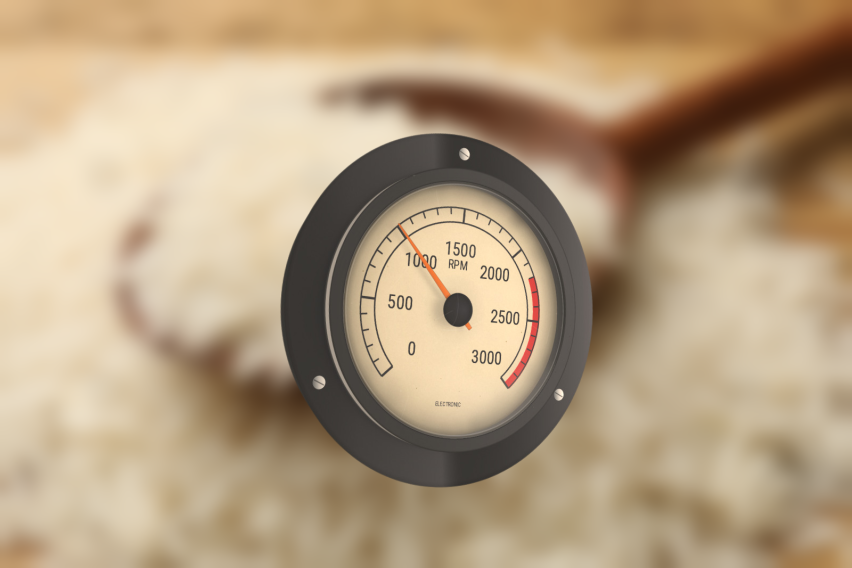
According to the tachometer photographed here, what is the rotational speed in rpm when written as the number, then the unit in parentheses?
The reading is 1000 (rpm)
